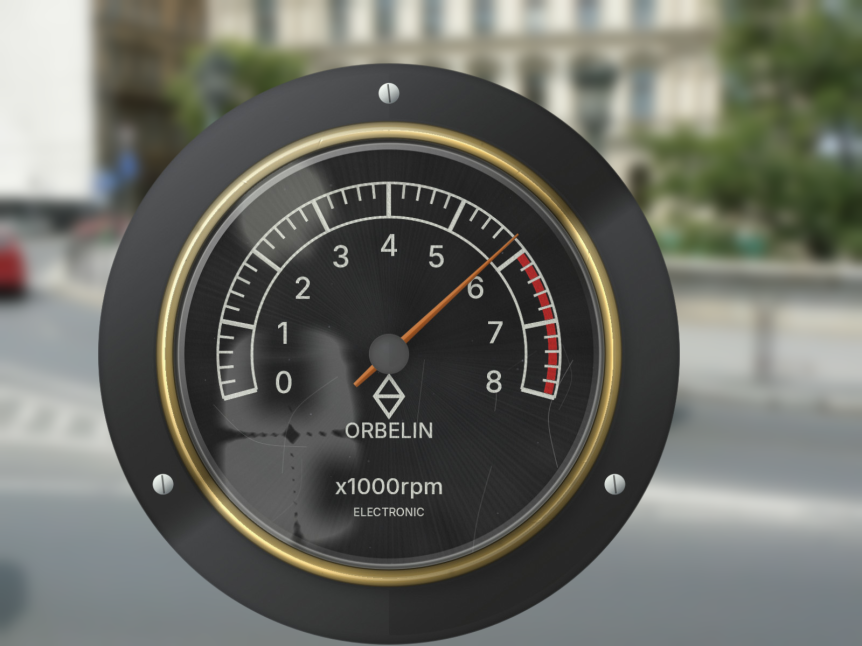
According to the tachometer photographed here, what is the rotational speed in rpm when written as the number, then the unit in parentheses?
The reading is 5800 (rpm)
